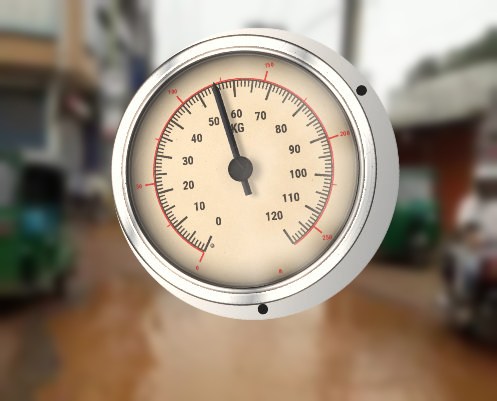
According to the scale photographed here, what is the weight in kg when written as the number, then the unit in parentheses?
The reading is 55 (kg)
